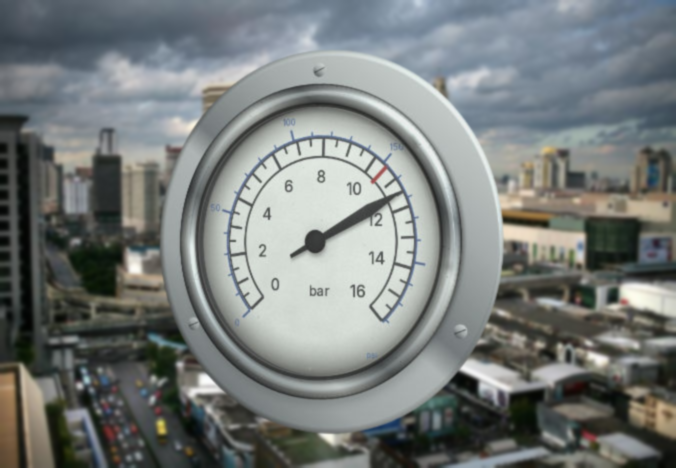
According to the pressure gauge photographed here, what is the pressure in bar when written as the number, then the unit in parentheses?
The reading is 11.5 (bar)
